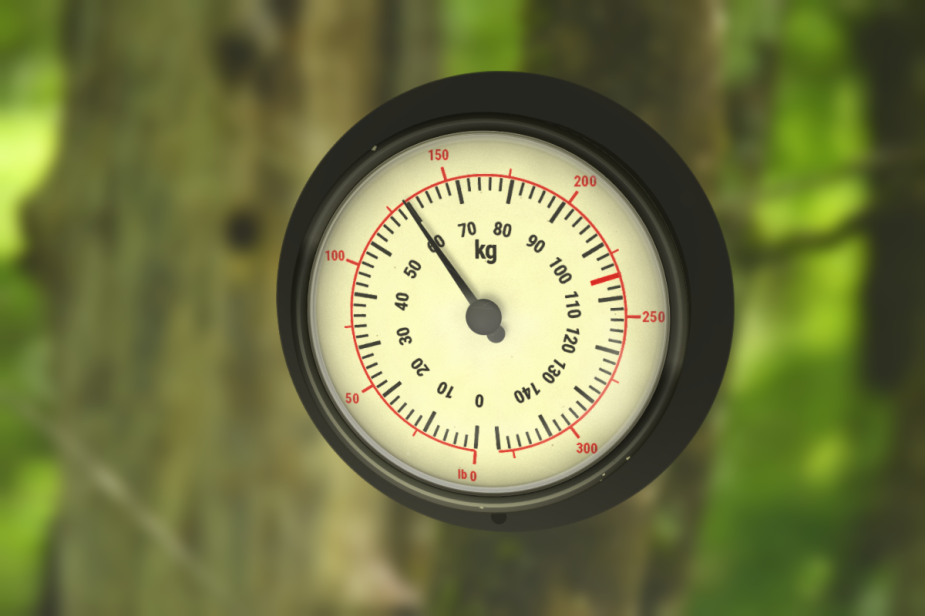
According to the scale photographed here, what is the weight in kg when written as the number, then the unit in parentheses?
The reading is 60 (kg)
